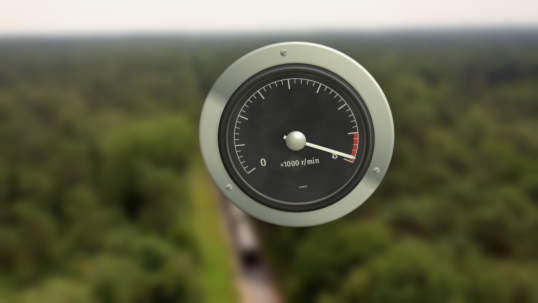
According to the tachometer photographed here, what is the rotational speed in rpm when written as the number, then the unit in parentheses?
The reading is 7800 (rpm)
